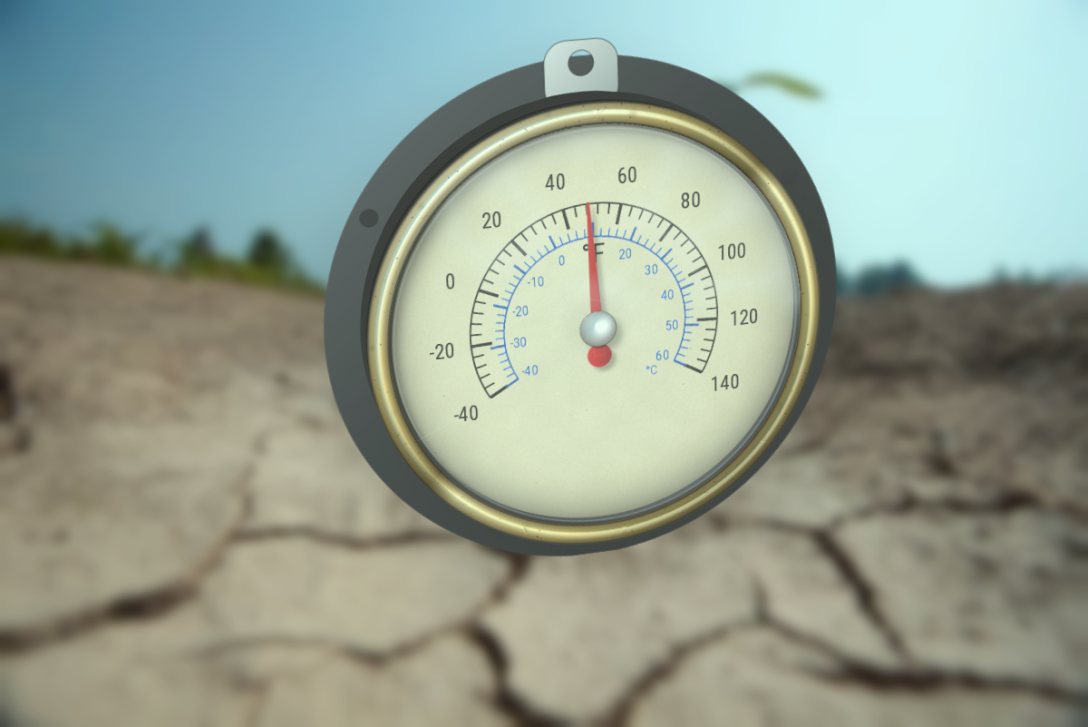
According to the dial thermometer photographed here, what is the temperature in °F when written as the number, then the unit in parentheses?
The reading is 48 (°F)
